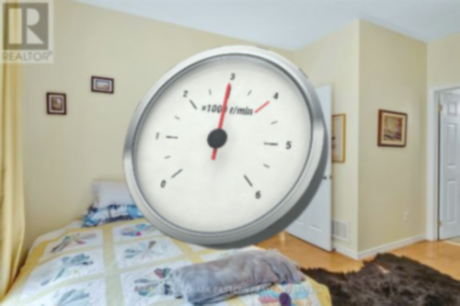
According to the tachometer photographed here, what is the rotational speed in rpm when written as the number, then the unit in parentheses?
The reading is 3000 (rpm)
